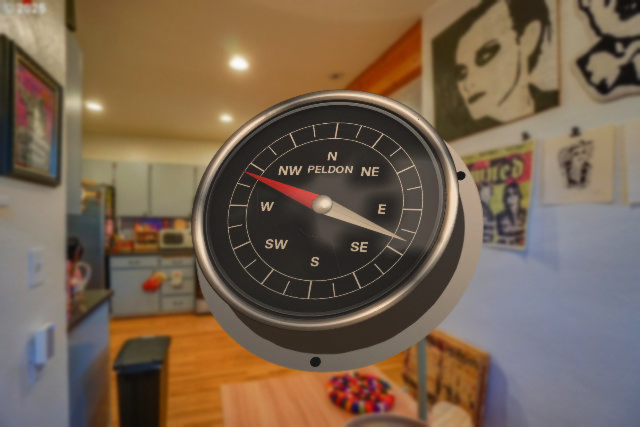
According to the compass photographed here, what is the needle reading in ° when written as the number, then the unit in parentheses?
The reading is 292.5 (°)
